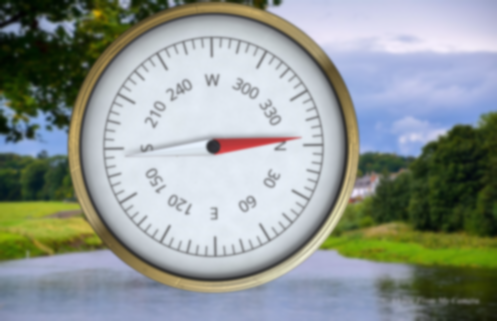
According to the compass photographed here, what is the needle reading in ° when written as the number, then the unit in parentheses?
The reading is 355 (°)
